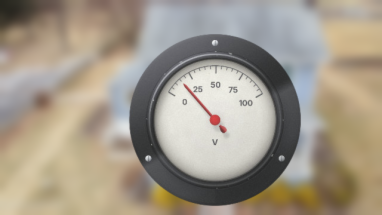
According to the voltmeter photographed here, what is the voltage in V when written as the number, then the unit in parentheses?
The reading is 15 (V)
